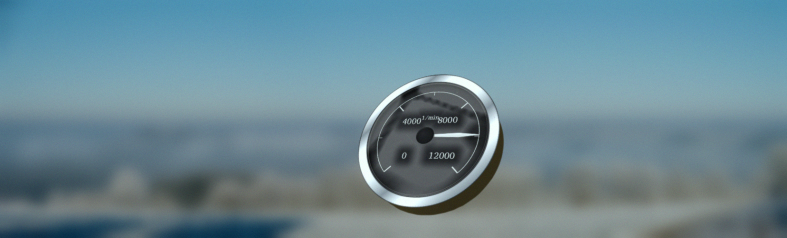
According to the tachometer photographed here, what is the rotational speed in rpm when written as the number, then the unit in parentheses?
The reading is 10000 (rpm)
